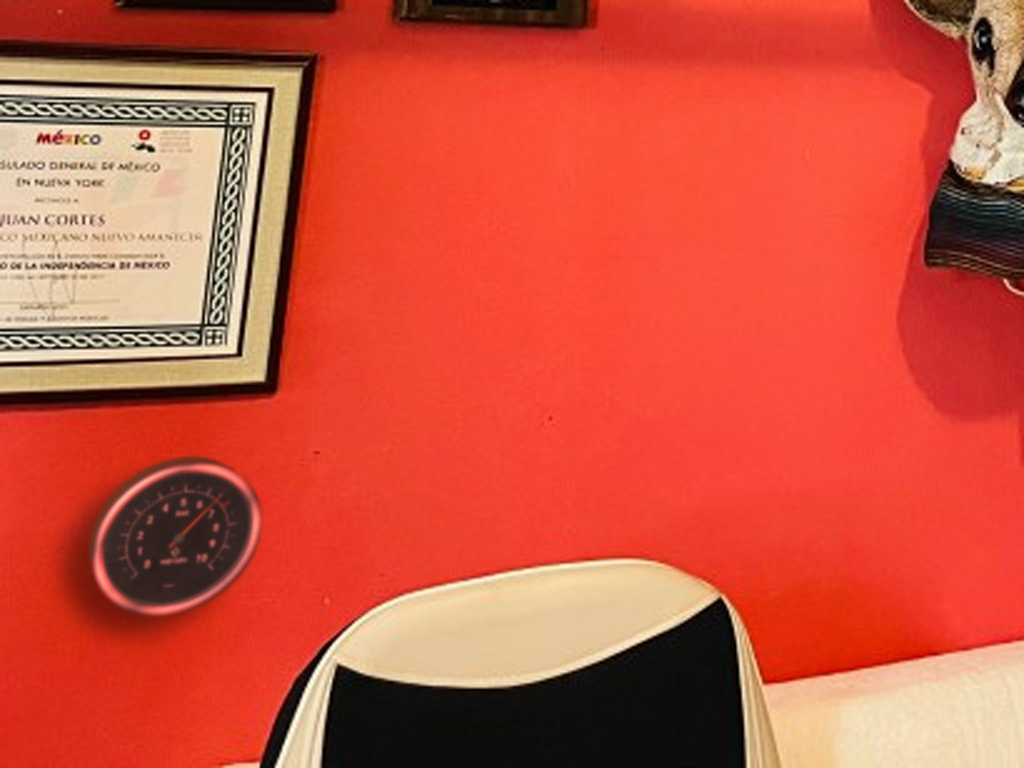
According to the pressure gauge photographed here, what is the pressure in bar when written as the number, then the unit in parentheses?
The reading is 6.5 (bar)
